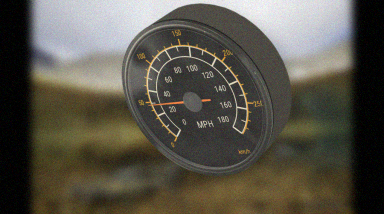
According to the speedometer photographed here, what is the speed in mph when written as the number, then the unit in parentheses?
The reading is 30 (mph)
